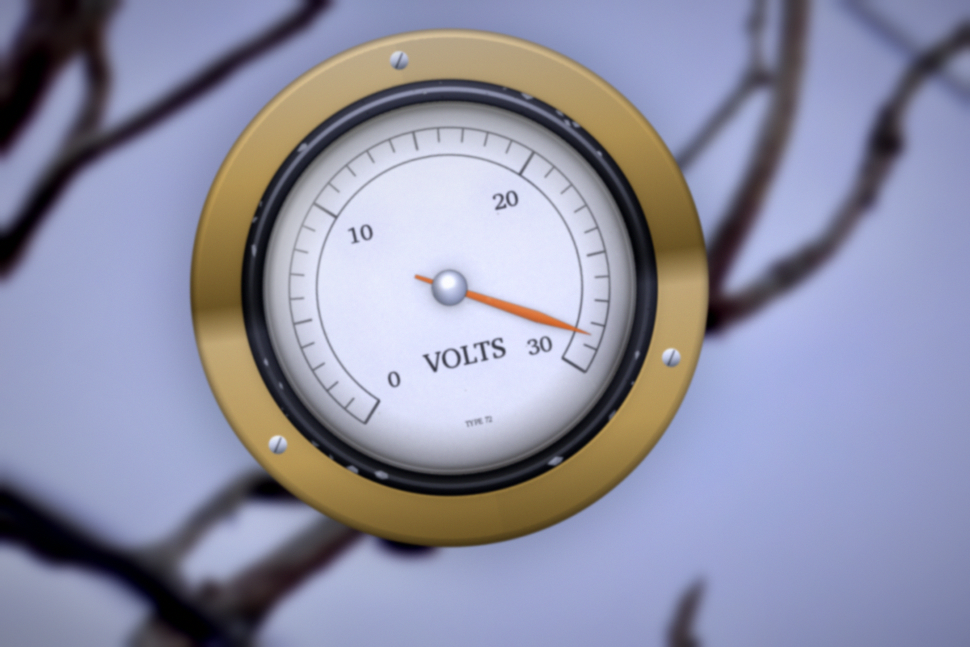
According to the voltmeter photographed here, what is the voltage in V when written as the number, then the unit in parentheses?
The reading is 28.5 (V)
